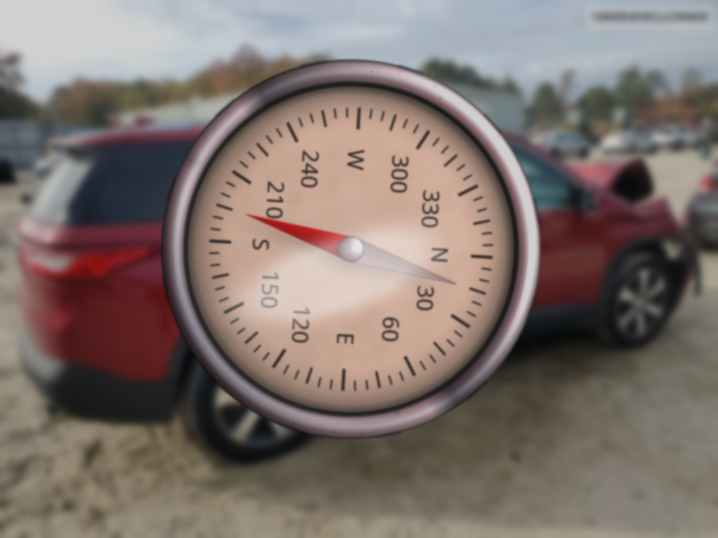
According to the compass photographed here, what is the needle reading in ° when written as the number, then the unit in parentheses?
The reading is 195 (°)
